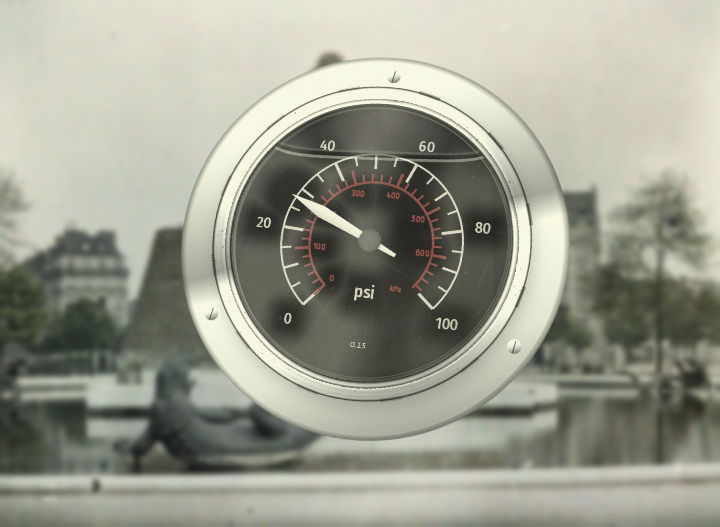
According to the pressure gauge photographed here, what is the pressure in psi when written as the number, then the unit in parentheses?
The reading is 27.5 (psi)
